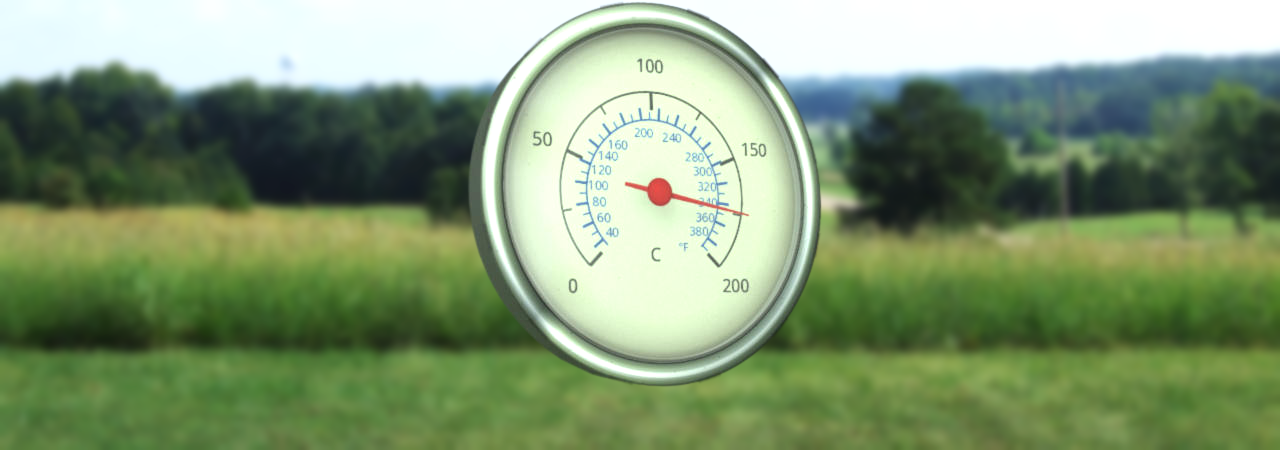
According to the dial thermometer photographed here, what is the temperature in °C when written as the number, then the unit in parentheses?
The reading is 175 (°C)
